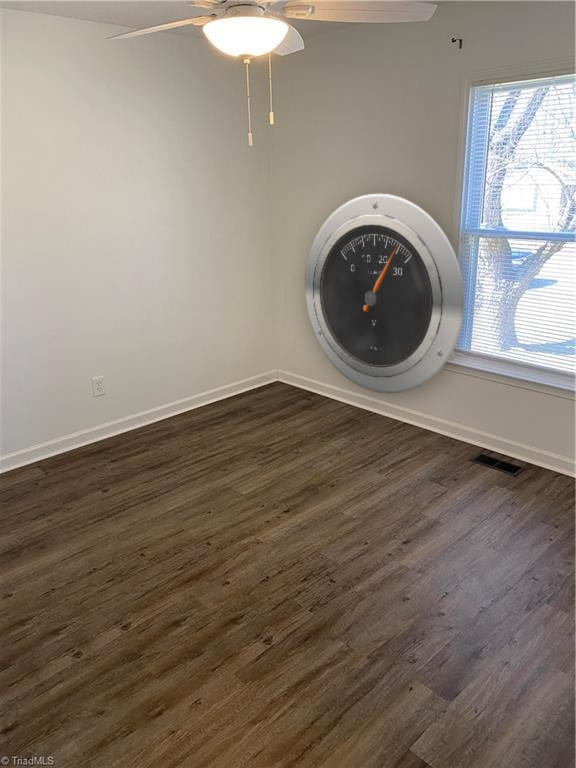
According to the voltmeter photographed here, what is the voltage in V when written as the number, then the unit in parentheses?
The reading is 25 (V)
